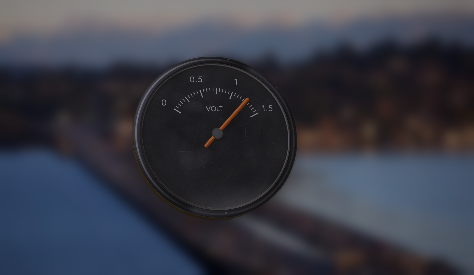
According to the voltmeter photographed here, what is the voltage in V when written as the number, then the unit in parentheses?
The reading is 1.25 (V)
